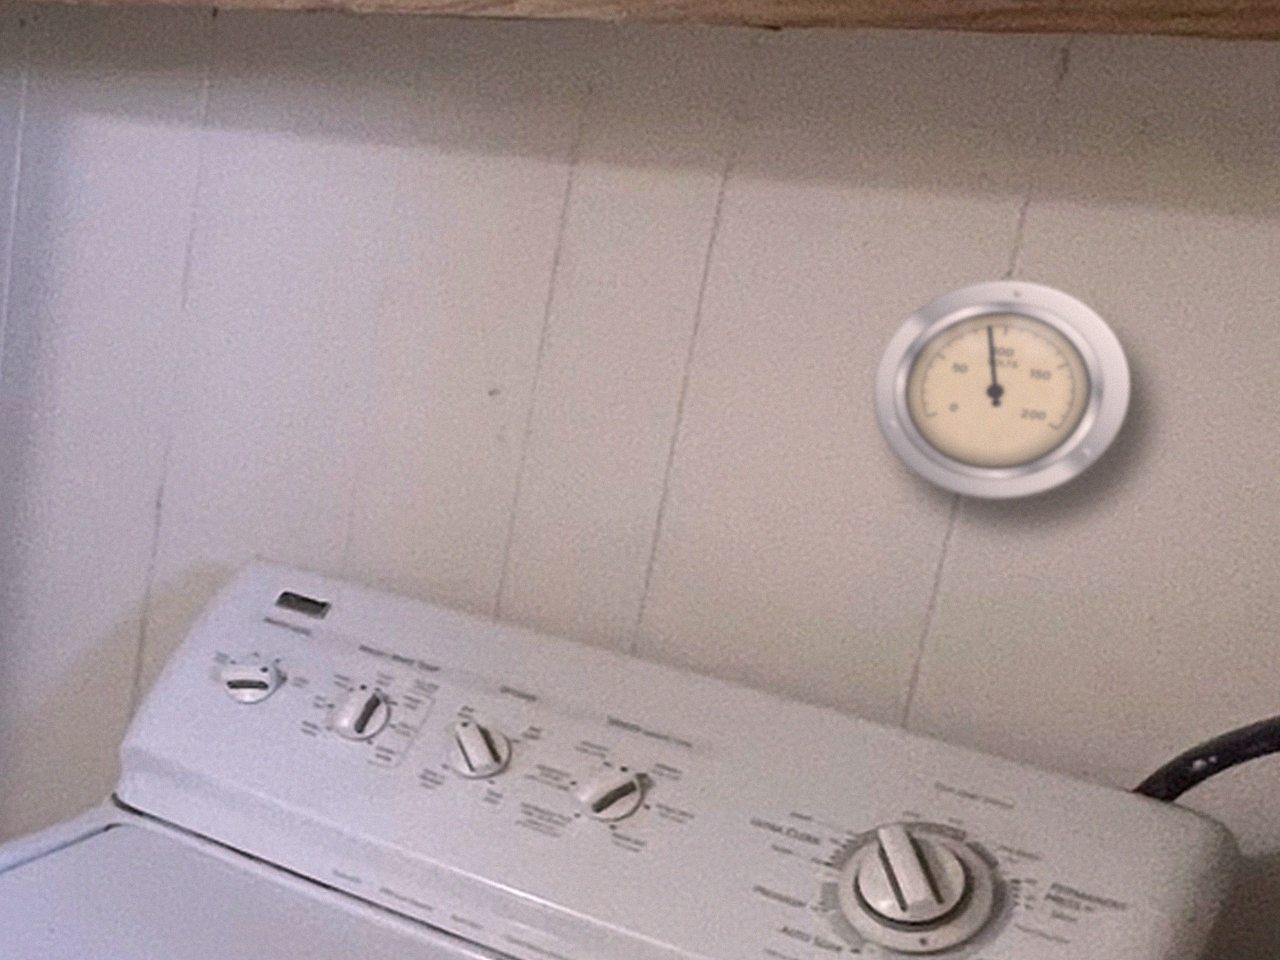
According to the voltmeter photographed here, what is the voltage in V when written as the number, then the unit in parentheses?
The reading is 90 (V)
